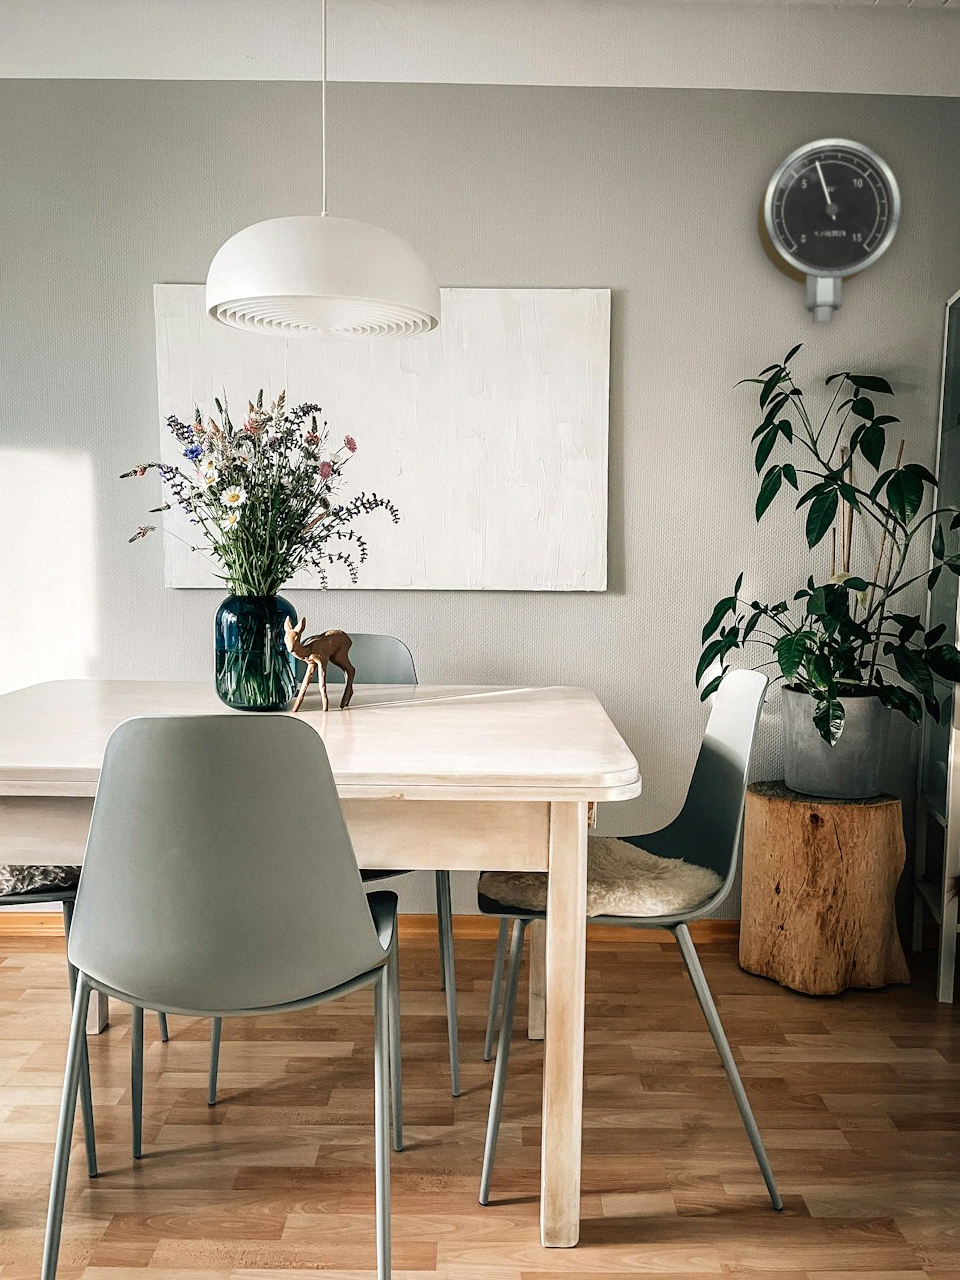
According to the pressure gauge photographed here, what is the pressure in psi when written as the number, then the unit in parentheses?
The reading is 6.5 (psi)
